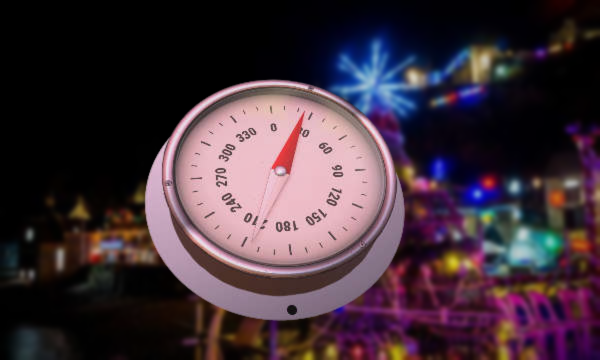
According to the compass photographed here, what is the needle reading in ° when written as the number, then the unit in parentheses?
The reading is 25 (°)
